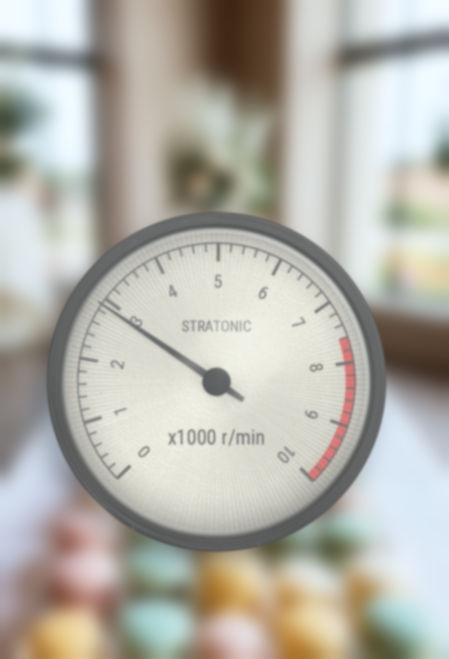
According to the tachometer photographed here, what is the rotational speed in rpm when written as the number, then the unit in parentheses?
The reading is 2900 (rpm)
